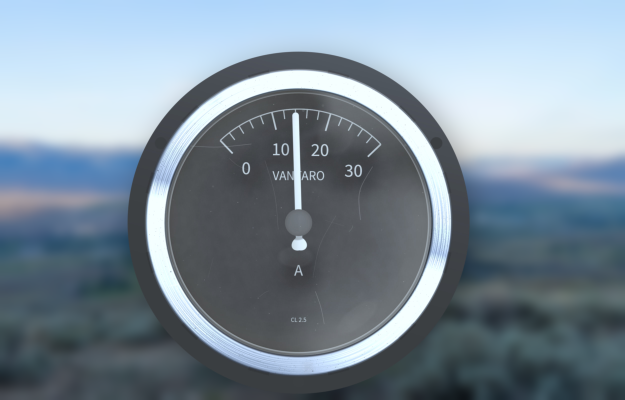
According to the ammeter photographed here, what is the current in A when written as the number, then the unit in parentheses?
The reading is 14 (A)
